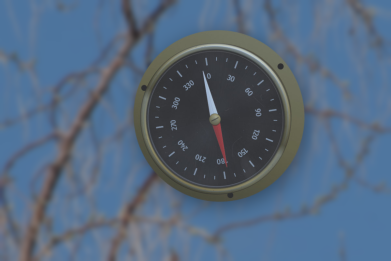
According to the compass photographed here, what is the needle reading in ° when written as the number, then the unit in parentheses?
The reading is 175 (°)
